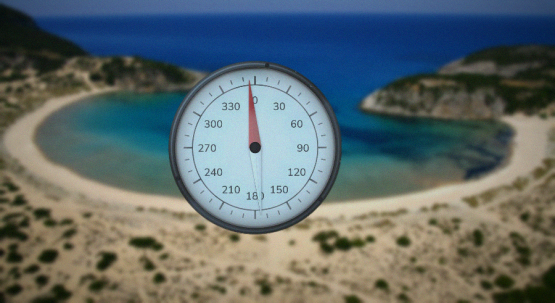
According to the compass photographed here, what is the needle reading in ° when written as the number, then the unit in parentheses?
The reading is 355 (°)
